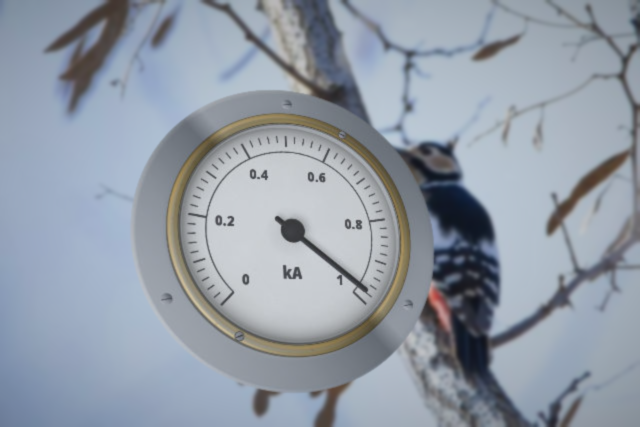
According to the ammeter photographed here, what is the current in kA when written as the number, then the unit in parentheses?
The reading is 0.98 (kA)
